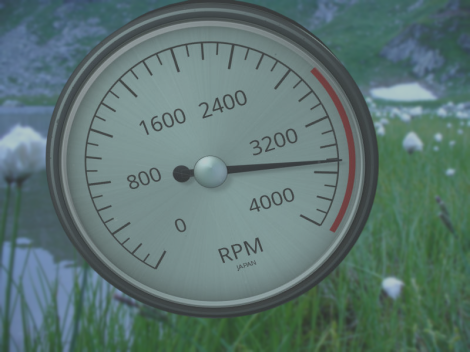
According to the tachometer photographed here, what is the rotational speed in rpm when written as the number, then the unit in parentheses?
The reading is 3500 (rpm)
